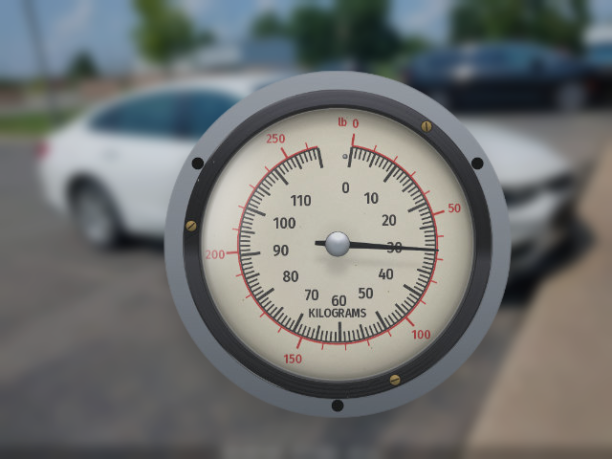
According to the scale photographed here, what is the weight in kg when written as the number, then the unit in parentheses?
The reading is 30 (kg)
